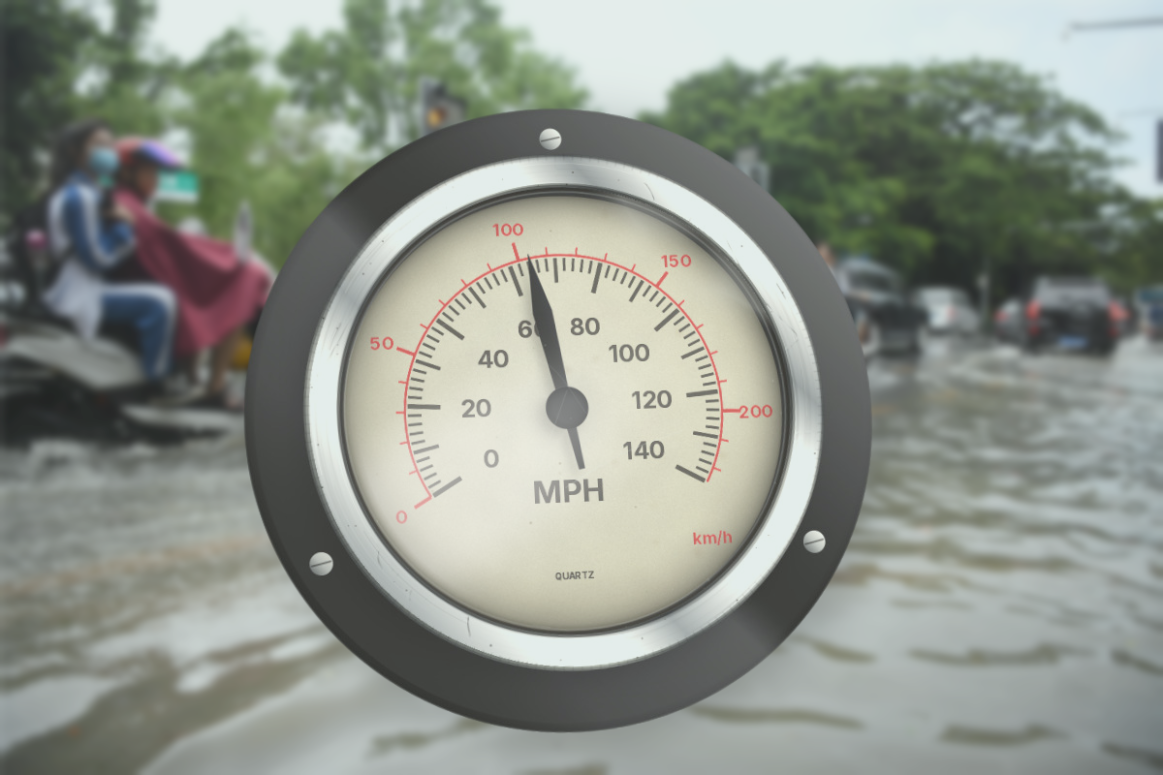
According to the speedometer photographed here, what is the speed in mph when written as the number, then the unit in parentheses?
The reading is 64 (mph)
